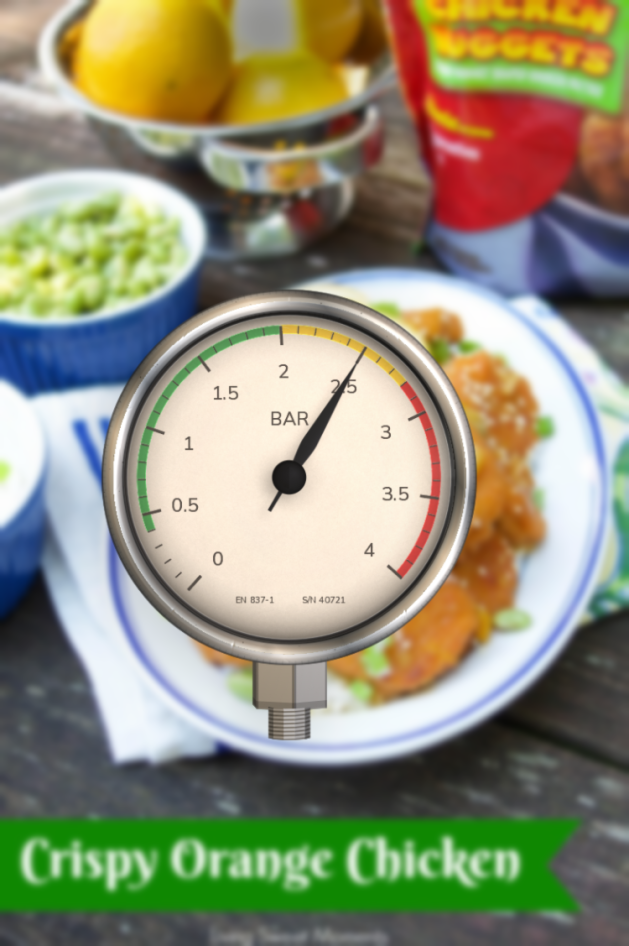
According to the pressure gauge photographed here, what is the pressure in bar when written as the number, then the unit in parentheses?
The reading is 2.5 (bar)
